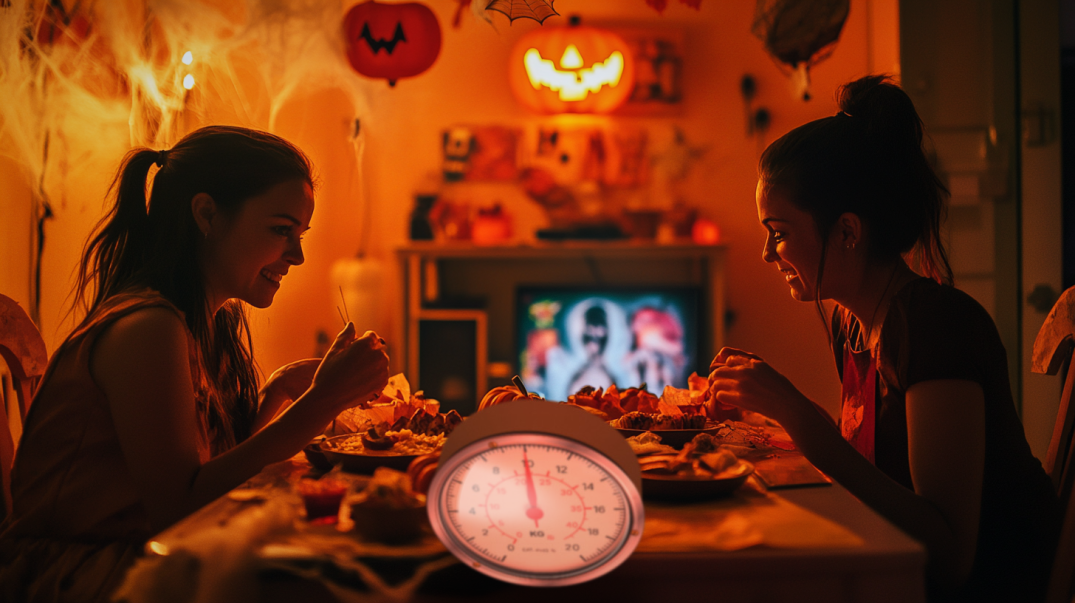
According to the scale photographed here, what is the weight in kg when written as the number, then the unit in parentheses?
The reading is 10 (kg)
